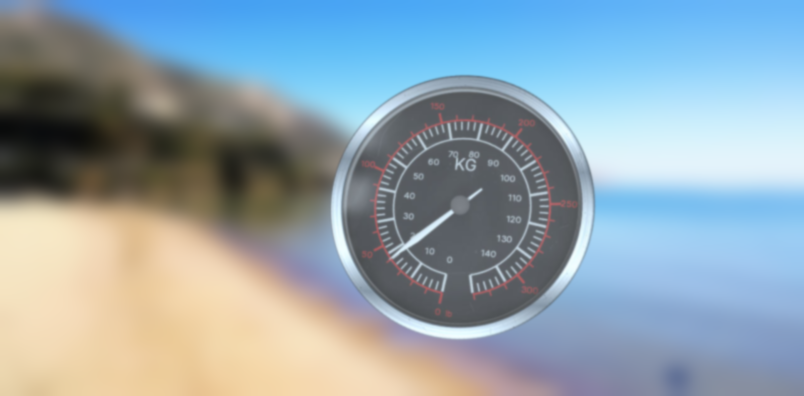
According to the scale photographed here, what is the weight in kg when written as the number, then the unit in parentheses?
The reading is 18 (kg)
